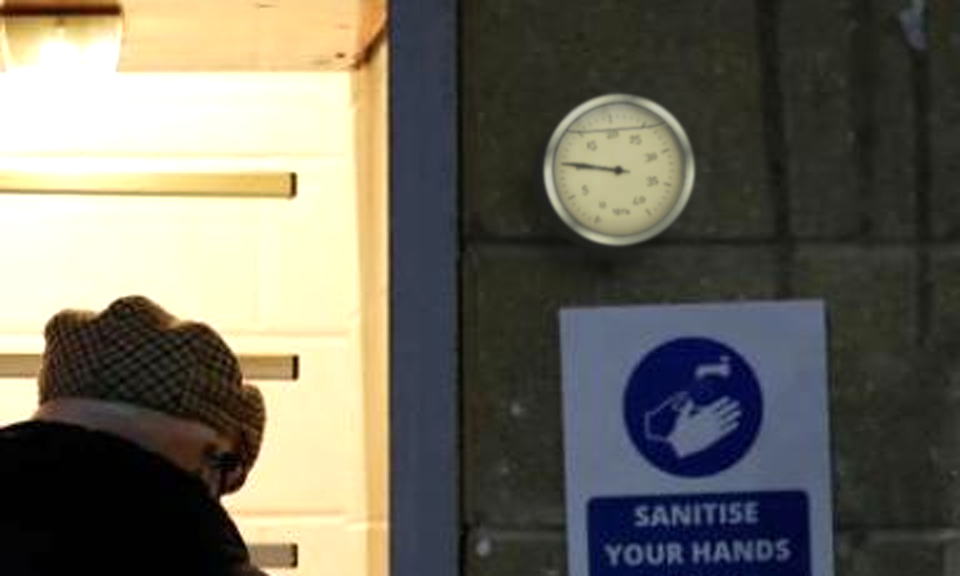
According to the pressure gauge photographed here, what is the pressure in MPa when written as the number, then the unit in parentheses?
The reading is 10 (MPa)
